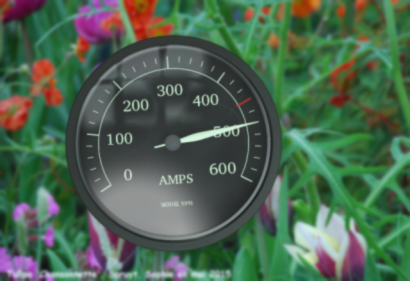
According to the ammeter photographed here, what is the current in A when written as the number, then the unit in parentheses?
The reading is 500 (A)
